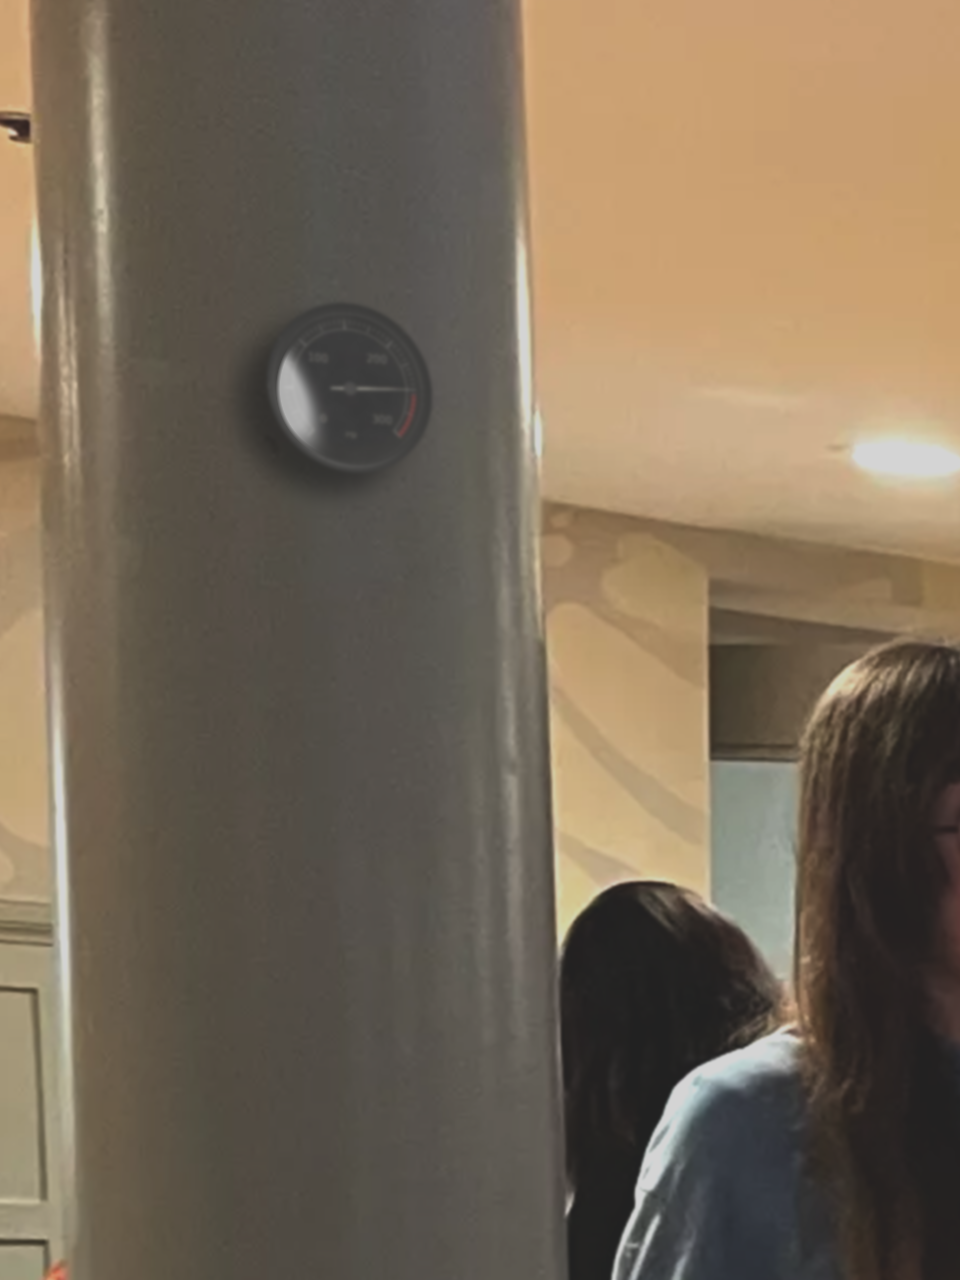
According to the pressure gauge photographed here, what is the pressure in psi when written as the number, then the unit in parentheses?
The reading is 250 (psi)
